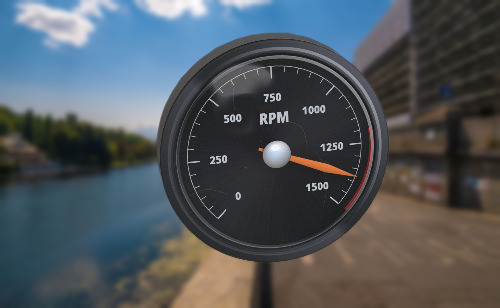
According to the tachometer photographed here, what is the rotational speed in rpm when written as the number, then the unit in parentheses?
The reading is 1375 (rpm)
